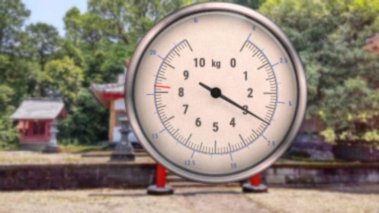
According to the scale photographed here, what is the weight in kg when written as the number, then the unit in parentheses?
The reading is 3 (kg)
